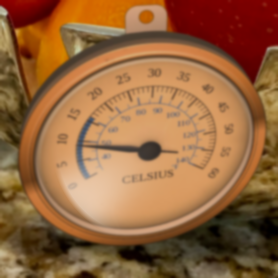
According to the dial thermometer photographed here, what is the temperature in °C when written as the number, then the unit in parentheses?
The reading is 10 (°C)
